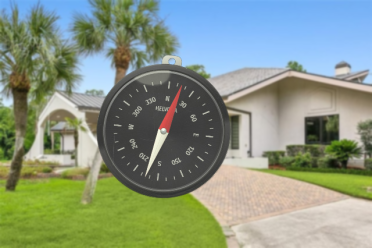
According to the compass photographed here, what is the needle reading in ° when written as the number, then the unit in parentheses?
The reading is 15 (°)
